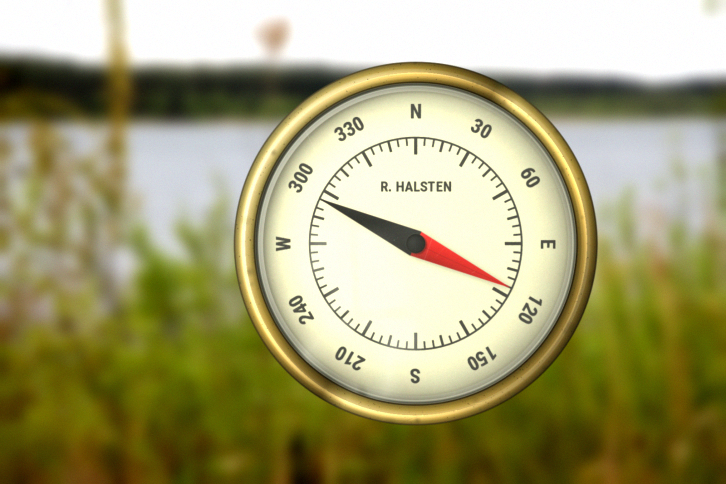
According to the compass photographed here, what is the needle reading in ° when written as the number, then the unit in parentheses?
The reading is 115 (°)
